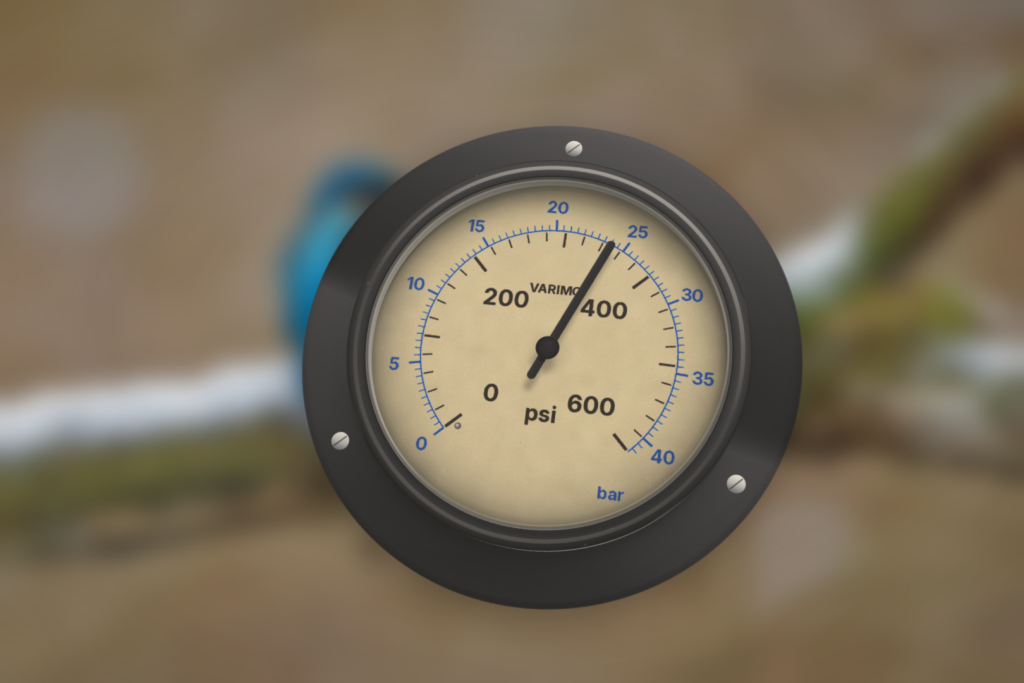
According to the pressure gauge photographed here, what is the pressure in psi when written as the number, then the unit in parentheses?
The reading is 350 (psi)
